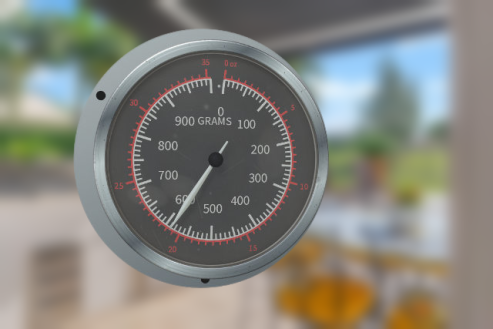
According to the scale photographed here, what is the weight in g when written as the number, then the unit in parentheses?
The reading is 590 (g)
